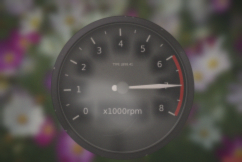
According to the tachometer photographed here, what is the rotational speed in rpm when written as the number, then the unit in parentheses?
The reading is 7000 (rpm)
